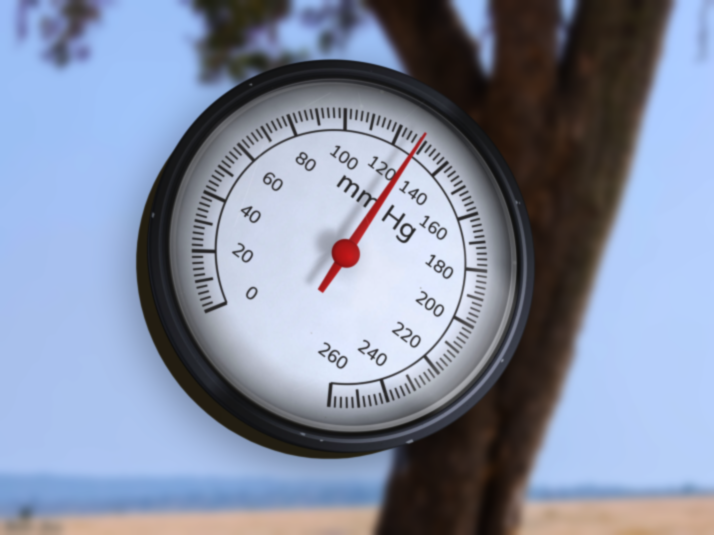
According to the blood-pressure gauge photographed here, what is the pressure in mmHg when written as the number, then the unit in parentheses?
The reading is 128 (mmHg)
